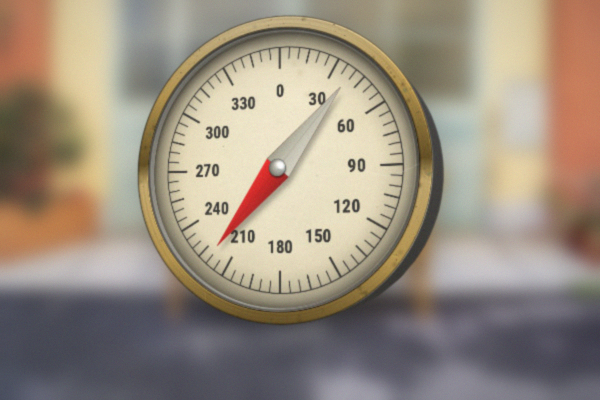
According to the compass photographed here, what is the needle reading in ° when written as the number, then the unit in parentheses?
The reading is 220 (°)
